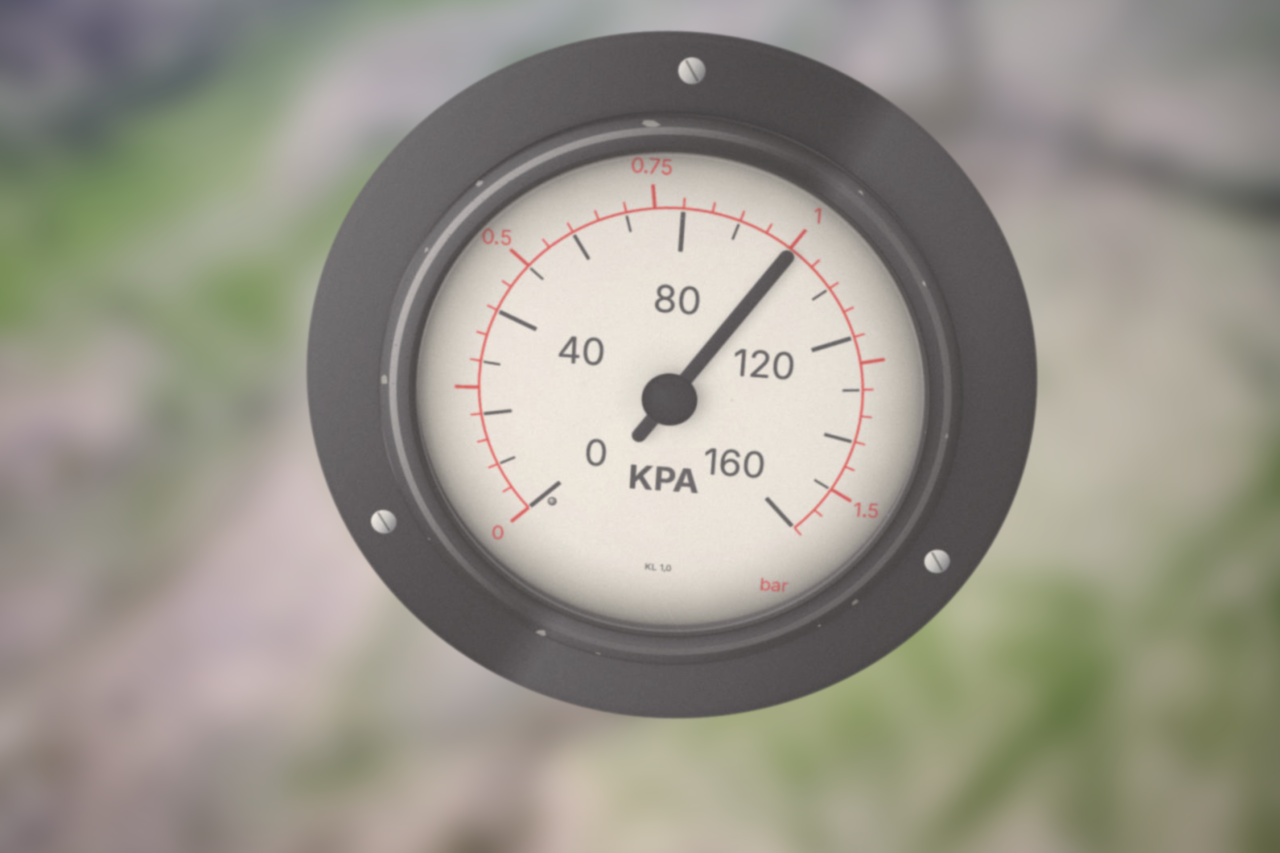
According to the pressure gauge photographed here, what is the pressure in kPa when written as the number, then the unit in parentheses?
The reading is 100 (kPa)
